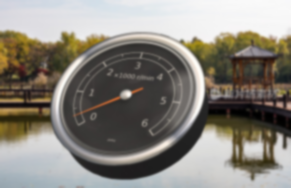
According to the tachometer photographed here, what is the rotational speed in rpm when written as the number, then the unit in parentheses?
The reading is 250 (rpm)
